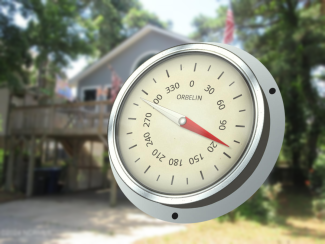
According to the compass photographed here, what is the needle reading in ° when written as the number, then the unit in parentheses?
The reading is 112.5 (°)
